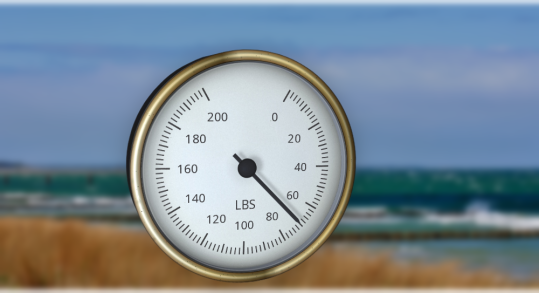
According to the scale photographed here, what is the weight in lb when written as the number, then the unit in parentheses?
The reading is 70 (lb)
